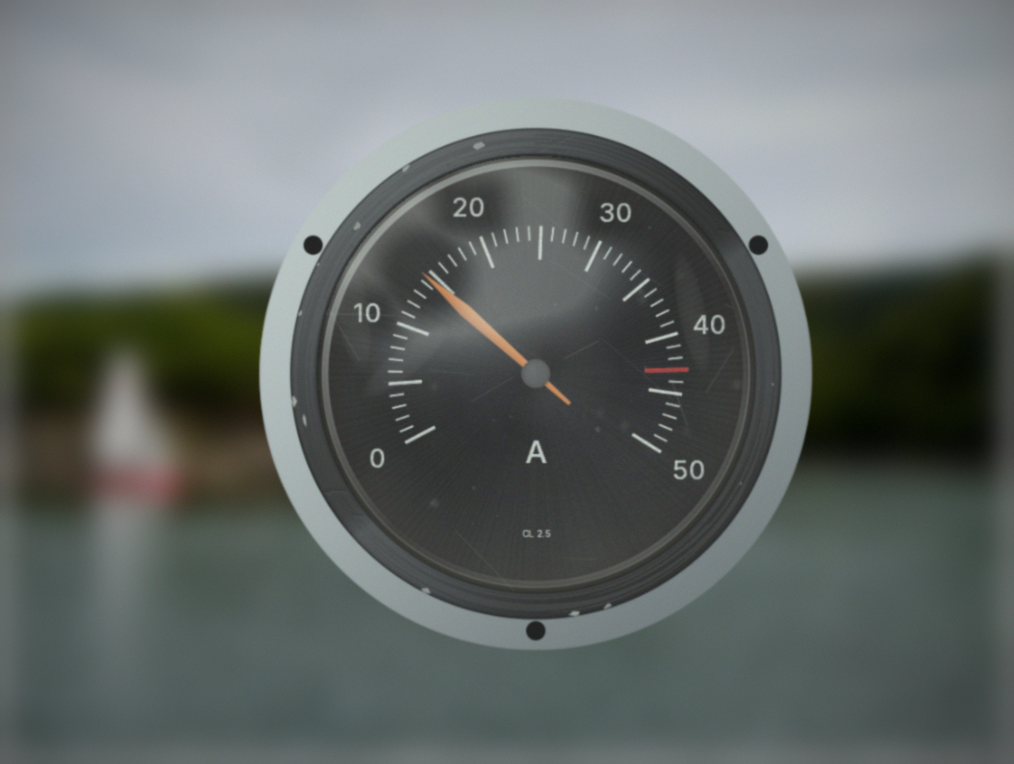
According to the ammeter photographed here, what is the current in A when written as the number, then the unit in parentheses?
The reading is 14.5 (A)
